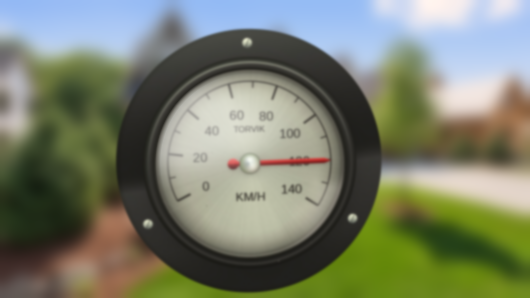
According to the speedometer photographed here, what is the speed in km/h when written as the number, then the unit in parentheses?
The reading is 120 (km/h)
